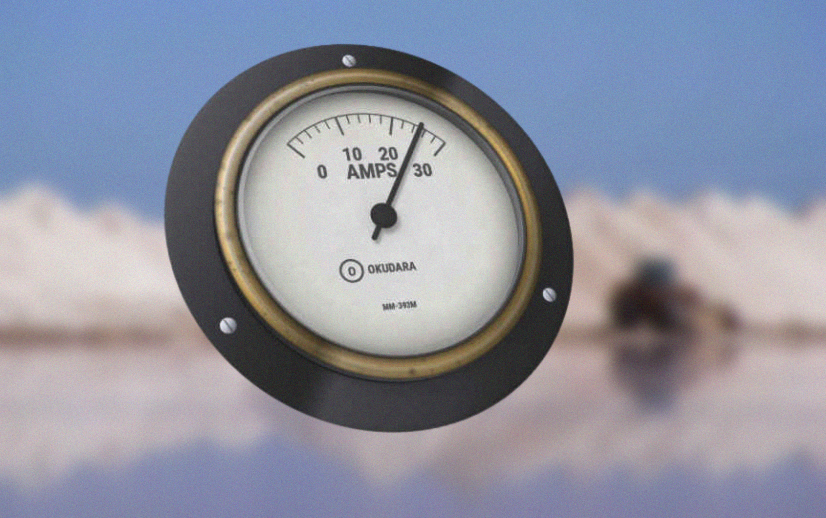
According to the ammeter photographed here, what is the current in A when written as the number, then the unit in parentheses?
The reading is 25 (A)
